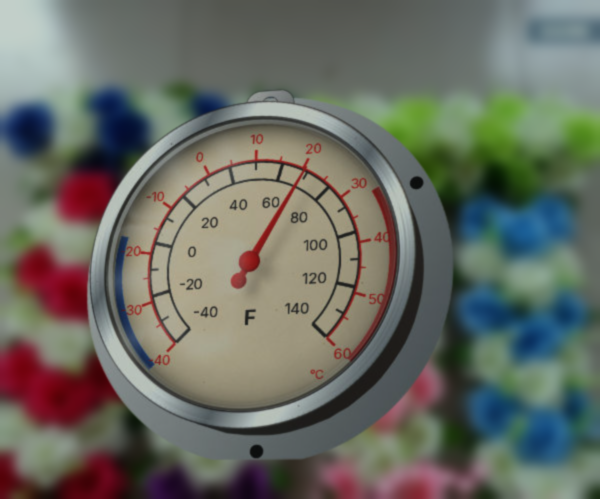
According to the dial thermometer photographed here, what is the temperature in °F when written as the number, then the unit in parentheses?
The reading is 70 (°F)
